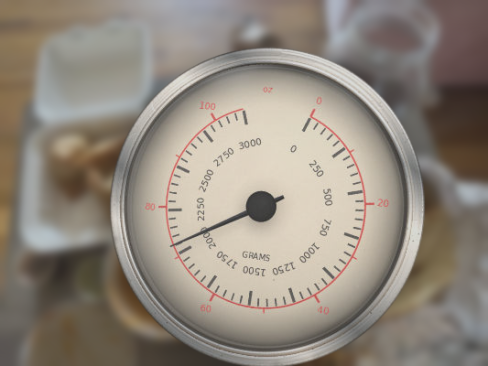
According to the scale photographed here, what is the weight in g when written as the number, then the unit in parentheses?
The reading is 2050 (g)
